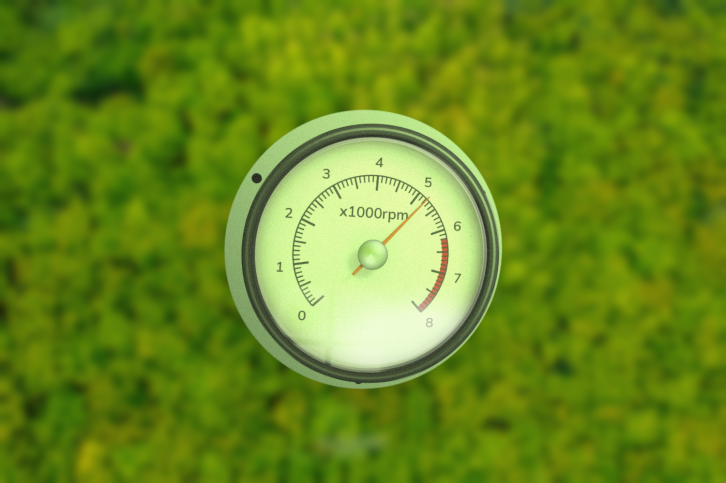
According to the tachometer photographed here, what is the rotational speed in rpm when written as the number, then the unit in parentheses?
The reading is 5200 (rpm)
